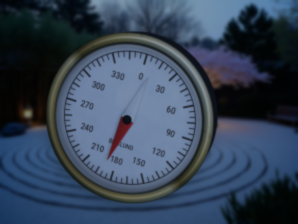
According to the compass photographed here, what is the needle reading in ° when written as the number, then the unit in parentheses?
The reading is 190 (°)
